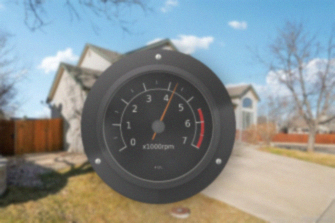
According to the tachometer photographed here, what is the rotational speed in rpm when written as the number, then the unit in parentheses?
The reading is 4250 (rpm)
